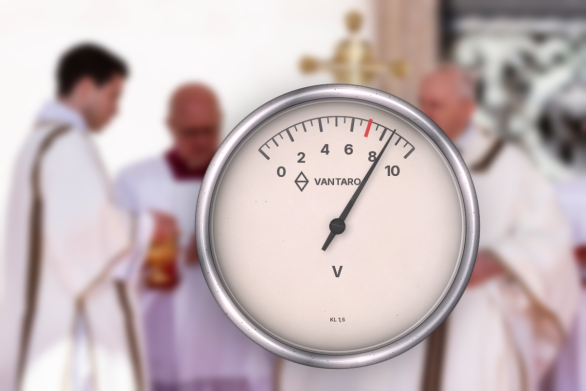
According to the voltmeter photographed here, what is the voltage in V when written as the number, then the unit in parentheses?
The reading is 8.5 (V)
